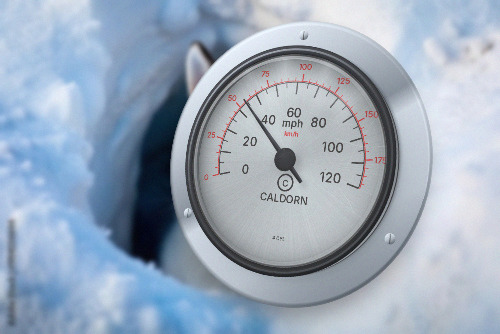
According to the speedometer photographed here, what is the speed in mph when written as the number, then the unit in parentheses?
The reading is 35 (mph)
